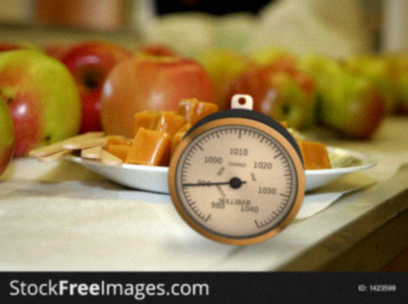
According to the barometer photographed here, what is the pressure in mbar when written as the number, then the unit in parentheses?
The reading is 990 (mbar)
